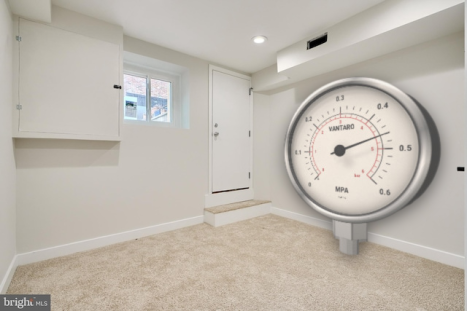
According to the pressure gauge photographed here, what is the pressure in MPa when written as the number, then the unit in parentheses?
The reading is 0.46 (MPa)
